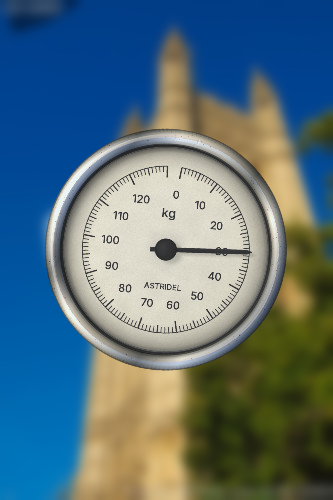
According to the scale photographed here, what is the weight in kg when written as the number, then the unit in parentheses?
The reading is 30 (kg)
